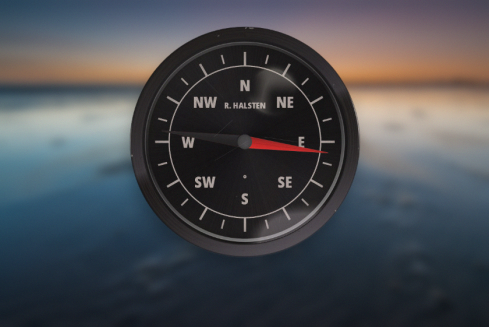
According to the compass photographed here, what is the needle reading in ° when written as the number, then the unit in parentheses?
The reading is 97.5 (°)
